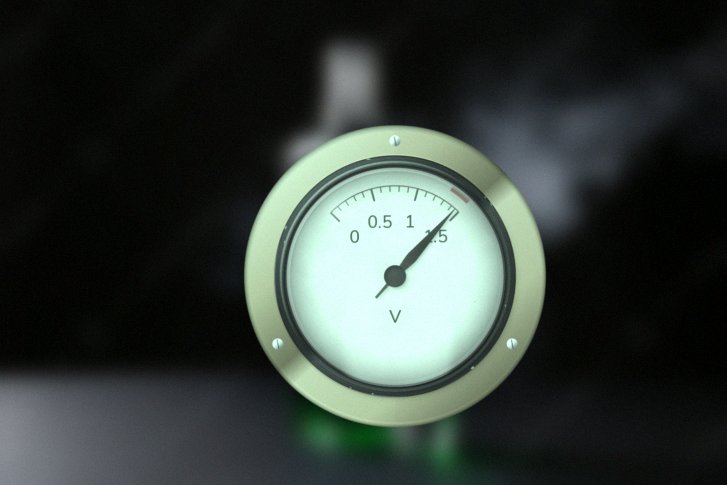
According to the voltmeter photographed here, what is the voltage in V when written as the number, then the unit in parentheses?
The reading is 1.45 (V)
